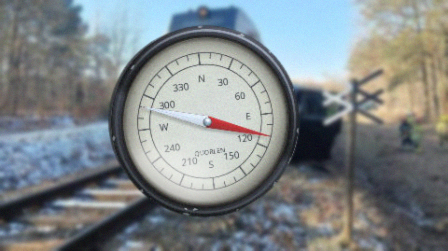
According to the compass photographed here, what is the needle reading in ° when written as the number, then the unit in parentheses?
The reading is 110 (°)
